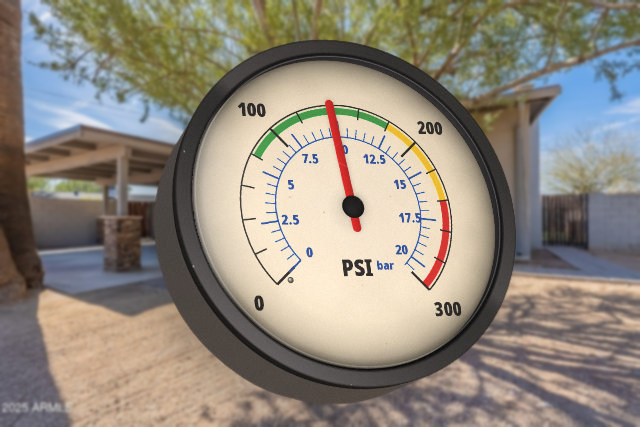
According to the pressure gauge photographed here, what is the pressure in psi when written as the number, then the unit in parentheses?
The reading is 140 (psi)
